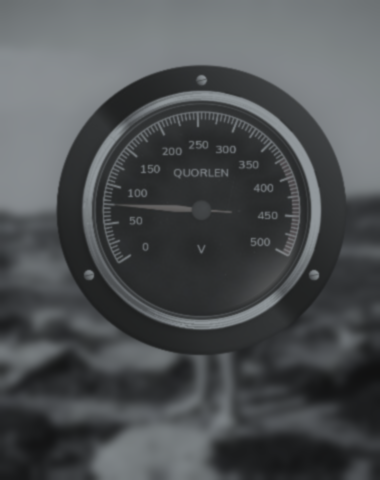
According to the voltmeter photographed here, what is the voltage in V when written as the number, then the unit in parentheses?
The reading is 75 (V)
